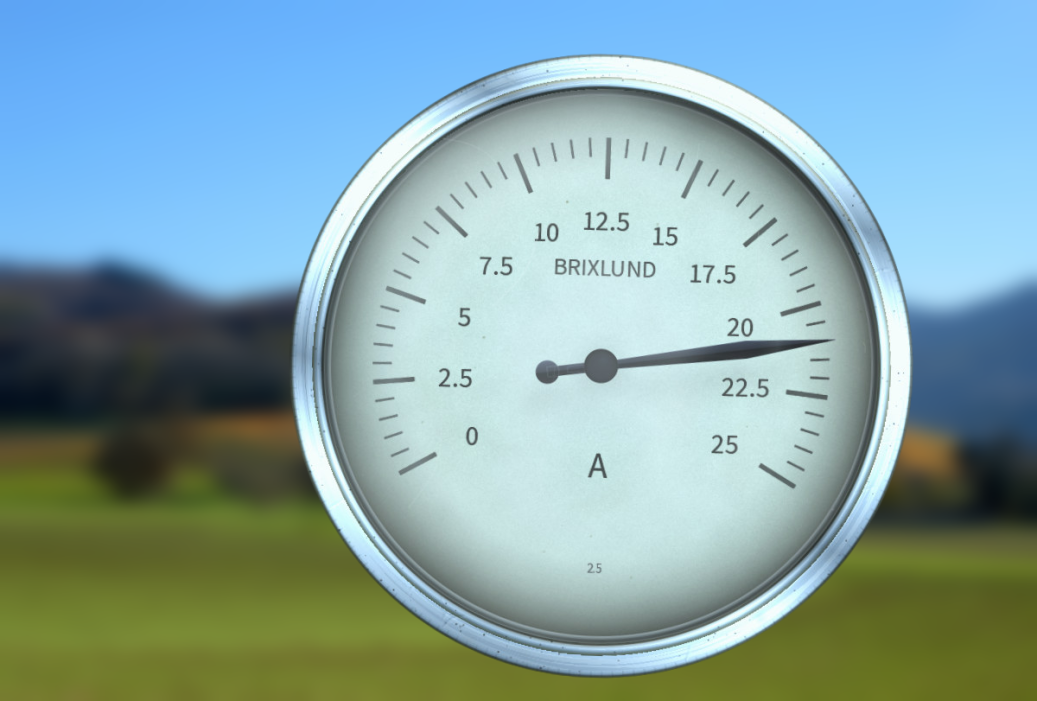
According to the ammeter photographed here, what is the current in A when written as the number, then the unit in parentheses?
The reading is 21 (A)
